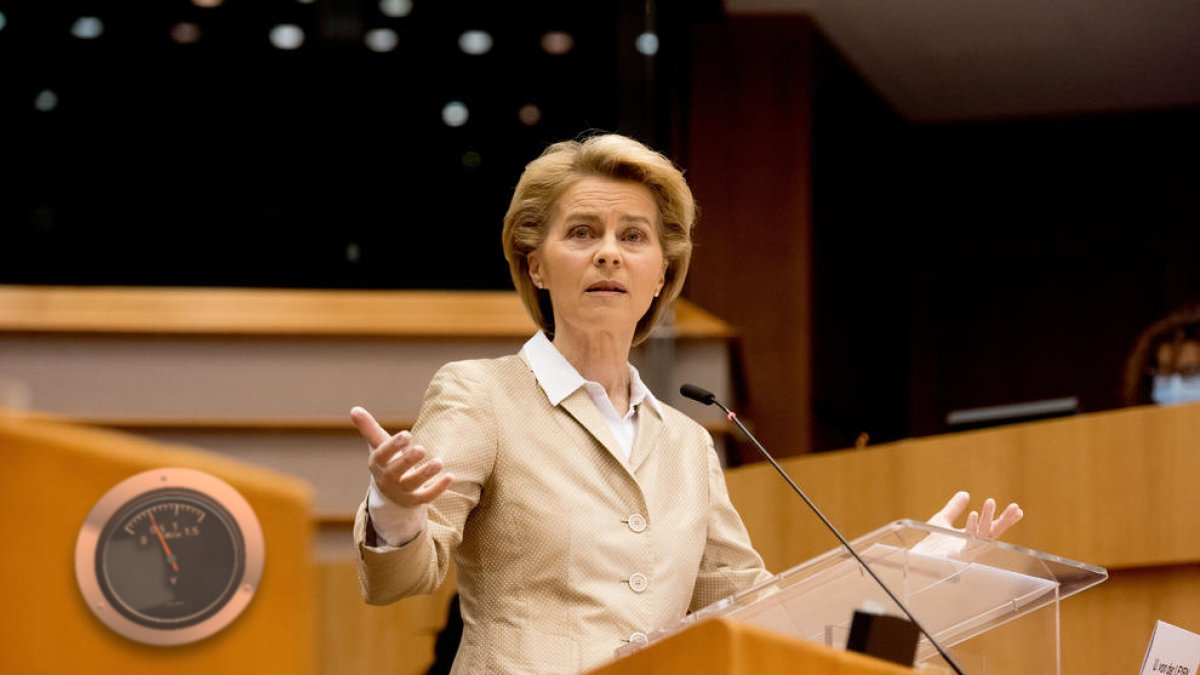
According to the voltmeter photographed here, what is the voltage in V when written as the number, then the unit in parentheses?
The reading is 0.5 (V)
